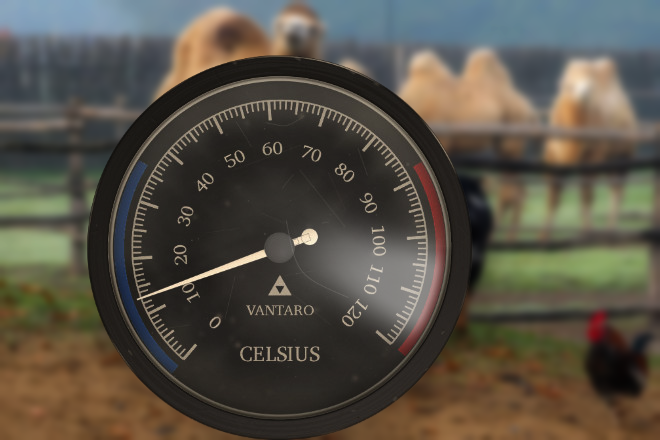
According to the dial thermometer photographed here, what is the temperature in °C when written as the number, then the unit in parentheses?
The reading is 13 (°C)
